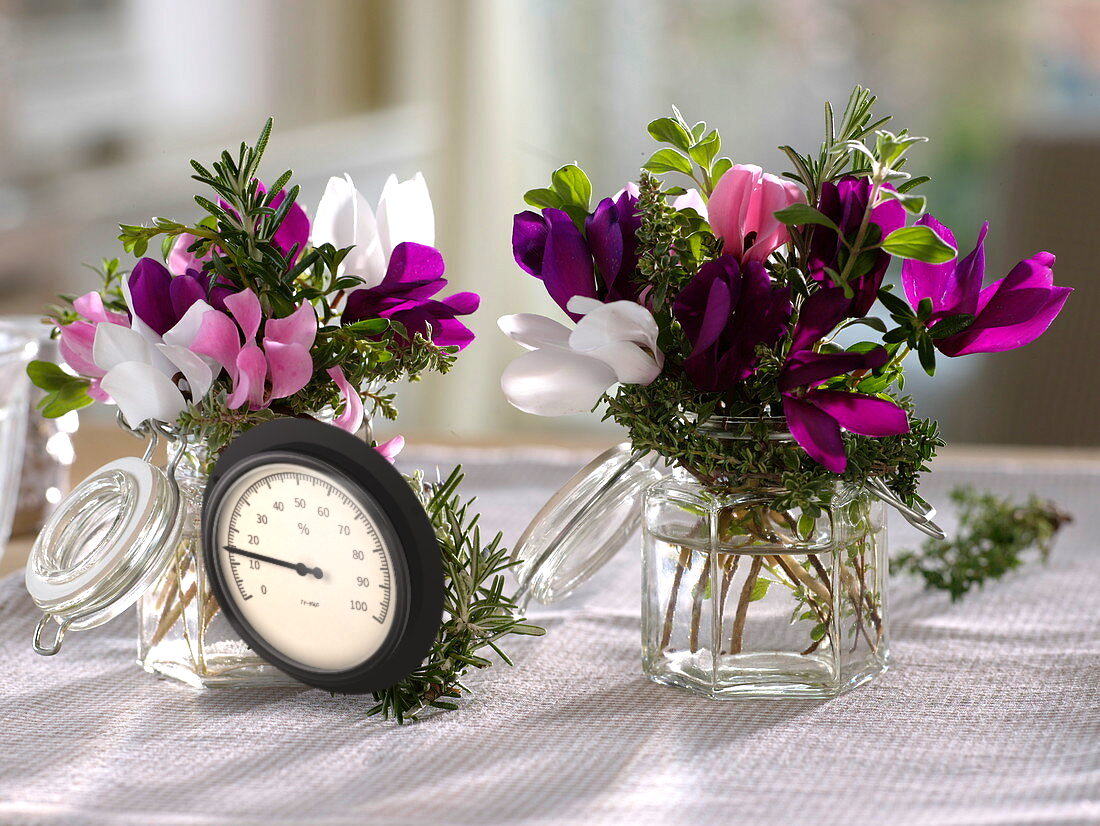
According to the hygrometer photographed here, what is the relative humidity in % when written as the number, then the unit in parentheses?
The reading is 15 (%)
